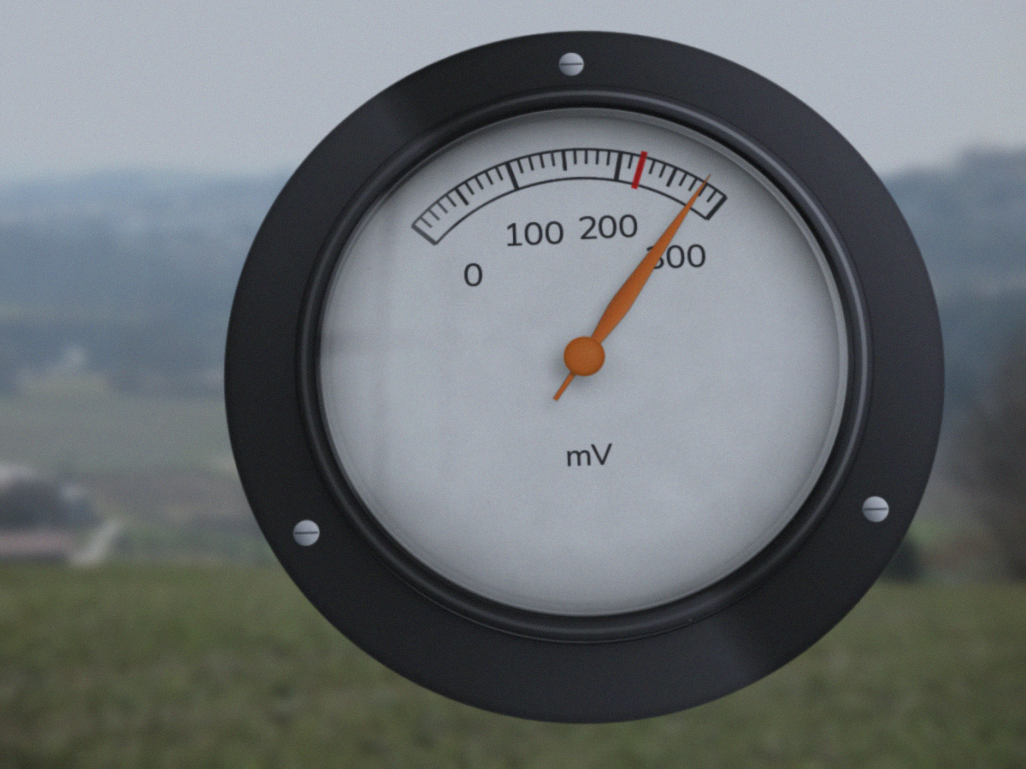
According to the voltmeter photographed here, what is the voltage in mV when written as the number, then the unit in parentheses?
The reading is 280 (mV)
